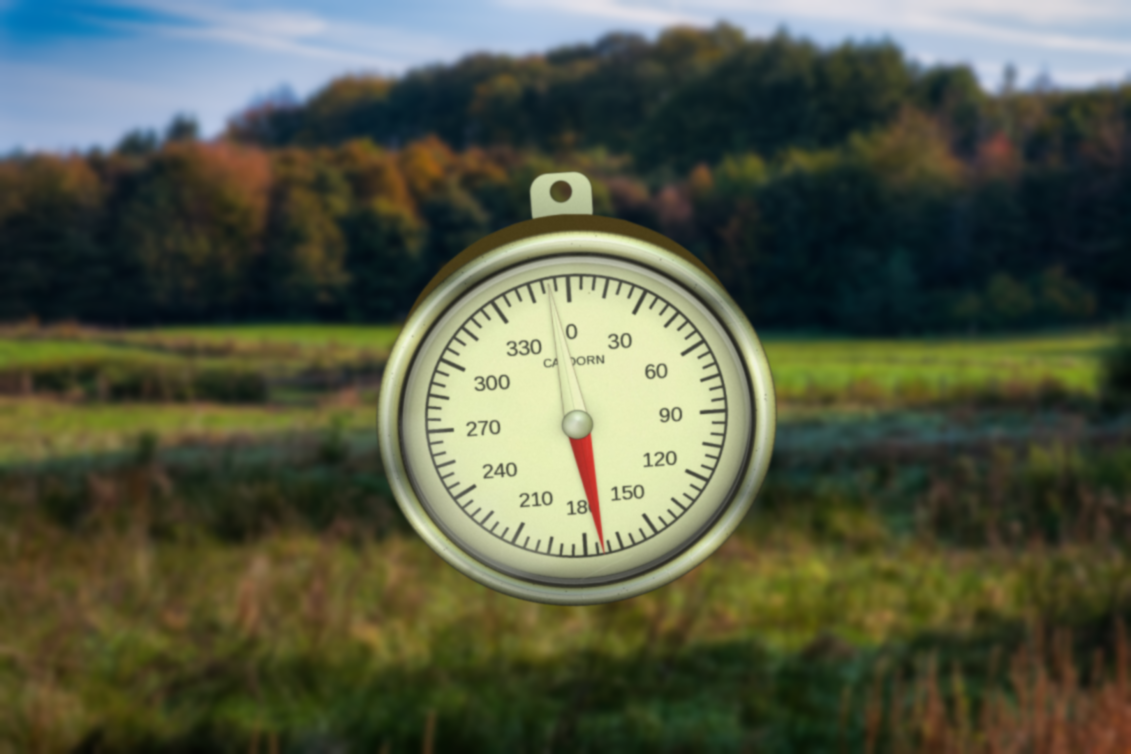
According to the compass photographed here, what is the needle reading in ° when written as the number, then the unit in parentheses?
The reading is 172.5 (°)
